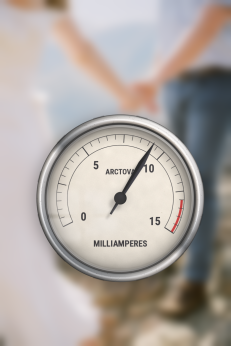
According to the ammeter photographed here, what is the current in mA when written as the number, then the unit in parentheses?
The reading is 9.25 (mA)
